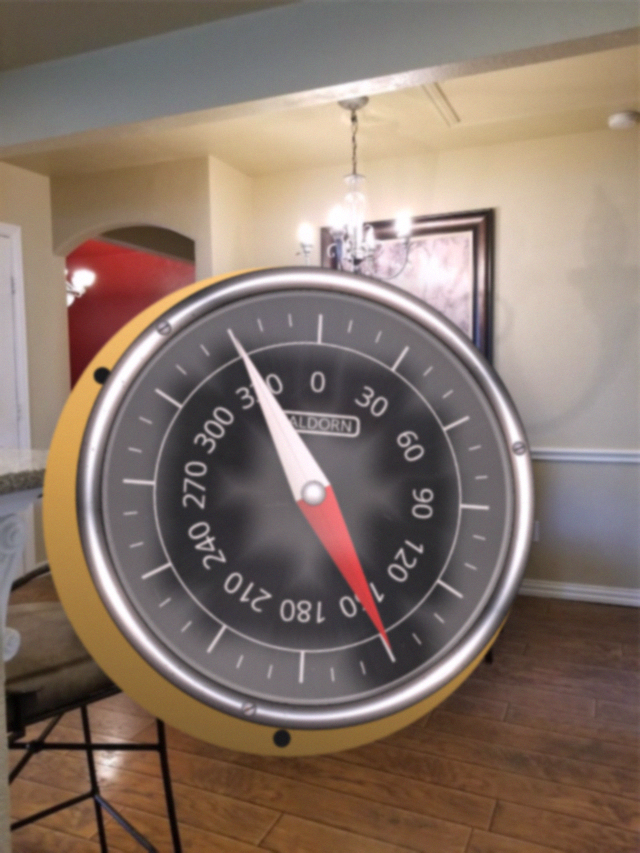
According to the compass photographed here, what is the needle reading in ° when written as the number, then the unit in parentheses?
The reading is 150 (°)
